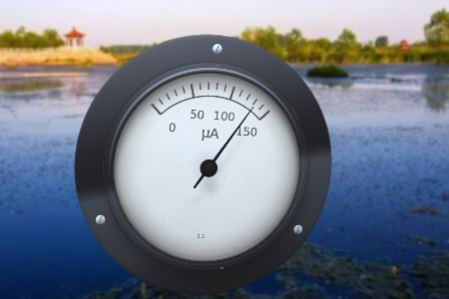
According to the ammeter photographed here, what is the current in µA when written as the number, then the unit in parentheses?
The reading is 130 (µA)
